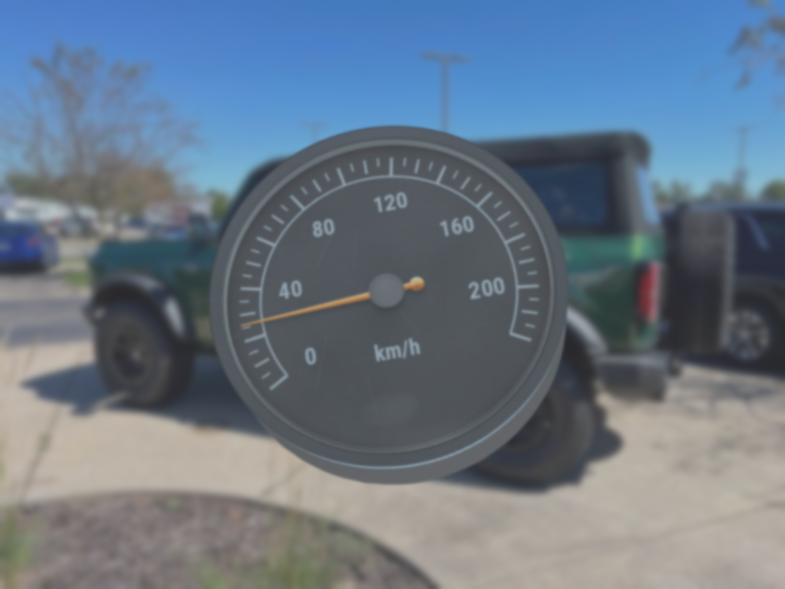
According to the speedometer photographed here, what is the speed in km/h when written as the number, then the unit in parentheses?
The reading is 25 (km/h)
